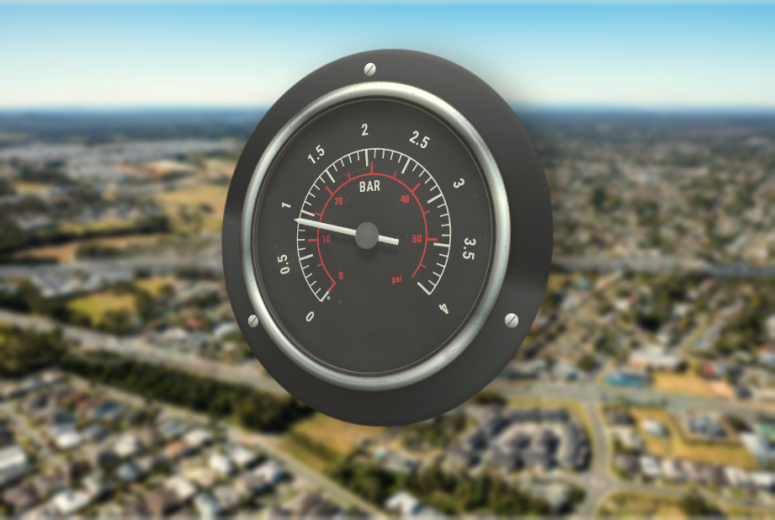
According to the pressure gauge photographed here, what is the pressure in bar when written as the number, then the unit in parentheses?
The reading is 0.9 (bar)
